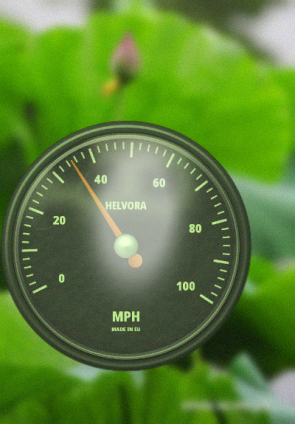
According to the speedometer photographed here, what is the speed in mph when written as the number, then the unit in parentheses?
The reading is 35 (mph)
